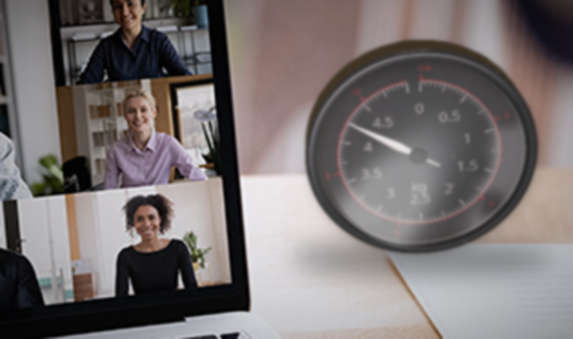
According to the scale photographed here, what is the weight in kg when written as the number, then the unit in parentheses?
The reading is 4.25 (kg)
